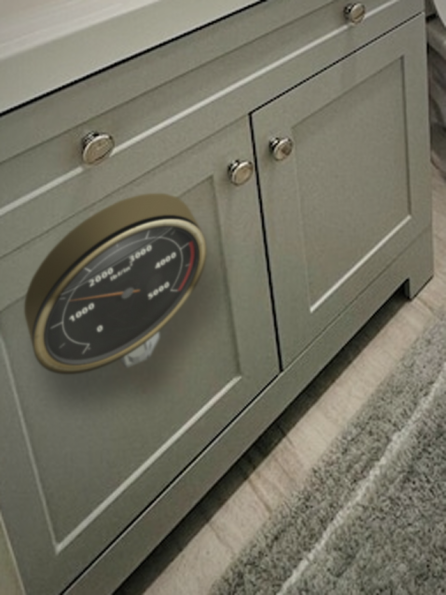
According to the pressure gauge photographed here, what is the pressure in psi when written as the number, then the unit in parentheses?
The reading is 1500 (psi)
